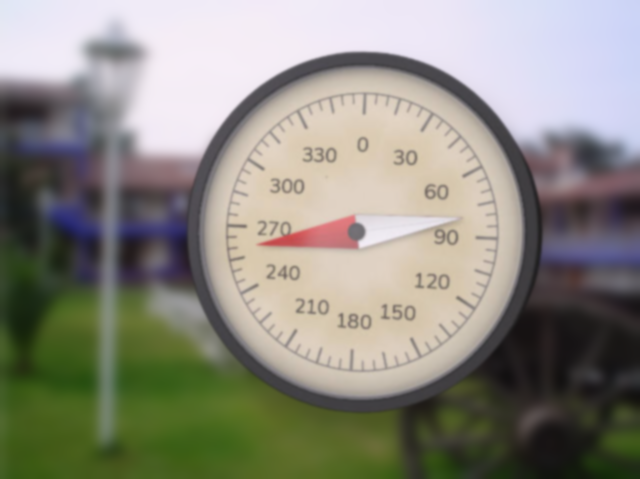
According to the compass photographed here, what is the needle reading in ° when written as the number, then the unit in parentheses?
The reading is 260 (°)
